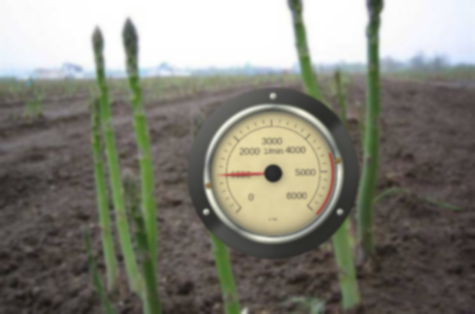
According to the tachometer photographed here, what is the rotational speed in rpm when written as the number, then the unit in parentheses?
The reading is 1000 (rpm)
